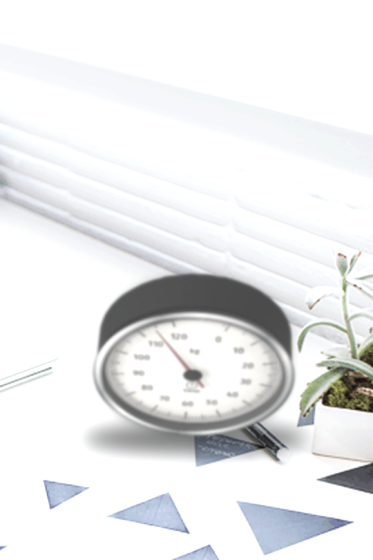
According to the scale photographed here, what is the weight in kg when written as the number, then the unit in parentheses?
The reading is 115 (kg)
